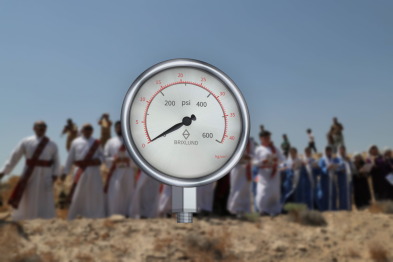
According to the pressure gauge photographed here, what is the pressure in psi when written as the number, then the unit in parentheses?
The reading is 0 (psi)
